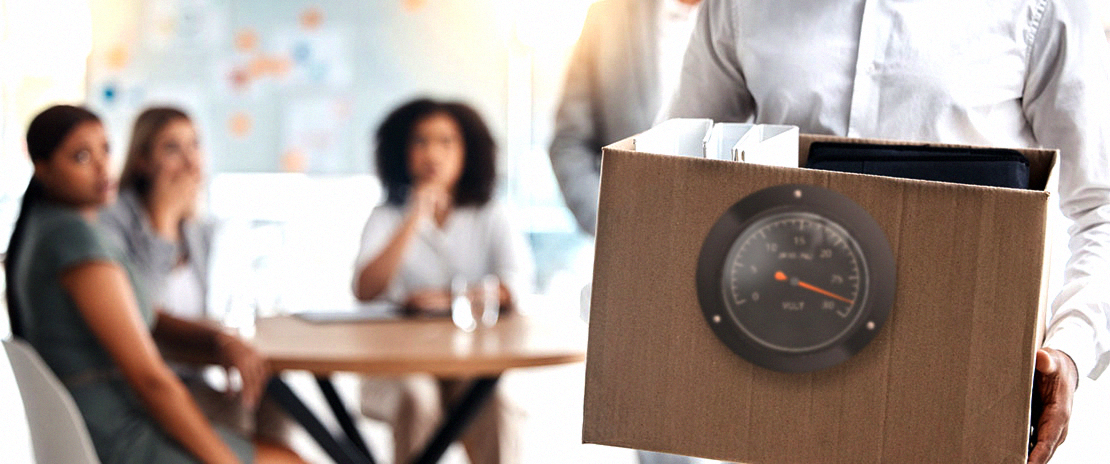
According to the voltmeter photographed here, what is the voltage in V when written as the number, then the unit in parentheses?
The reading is 28 (V)
